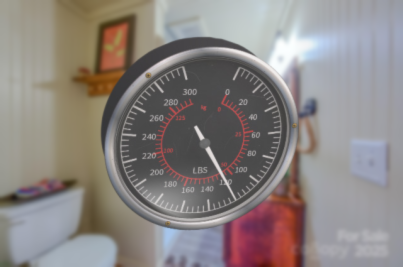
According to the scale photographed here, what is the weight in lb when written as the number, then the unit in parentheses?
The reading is 120 (lb)
